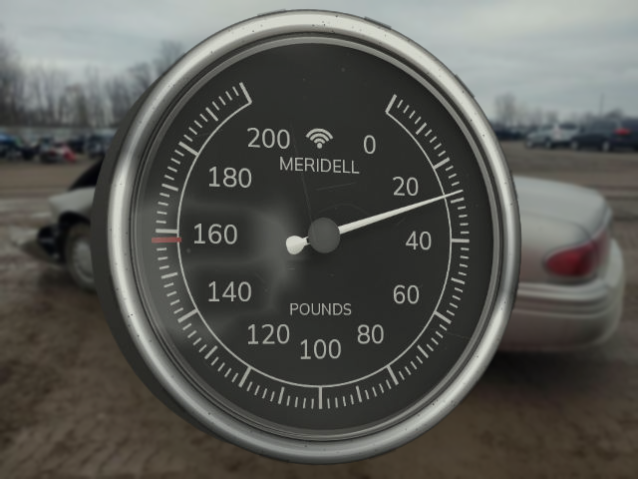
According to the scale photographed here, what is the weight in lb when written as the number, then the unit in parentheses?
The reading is 28 (lb)
